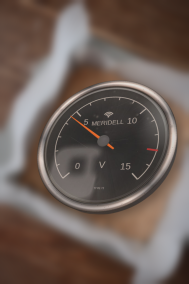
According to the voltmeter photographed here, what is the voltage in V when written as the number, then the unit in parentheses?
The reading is 4.5 (V)
